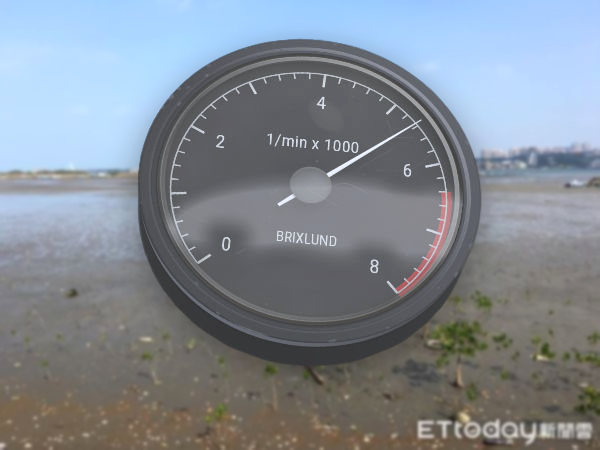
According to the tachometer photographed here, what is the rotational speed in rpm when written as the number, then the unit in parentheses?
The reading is 5400 (rpm)
